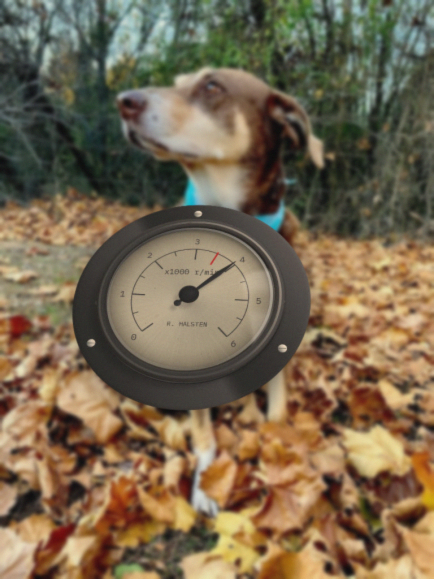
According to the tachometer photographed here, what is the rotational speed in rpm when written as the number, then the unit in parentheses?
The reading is 4000 (rpm)
